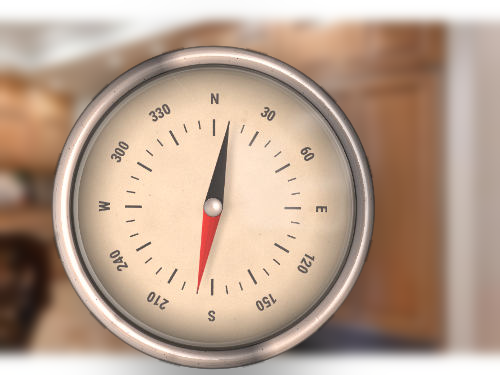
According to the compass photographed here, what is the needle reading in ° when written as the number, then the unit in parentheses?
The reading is 190 (°)
